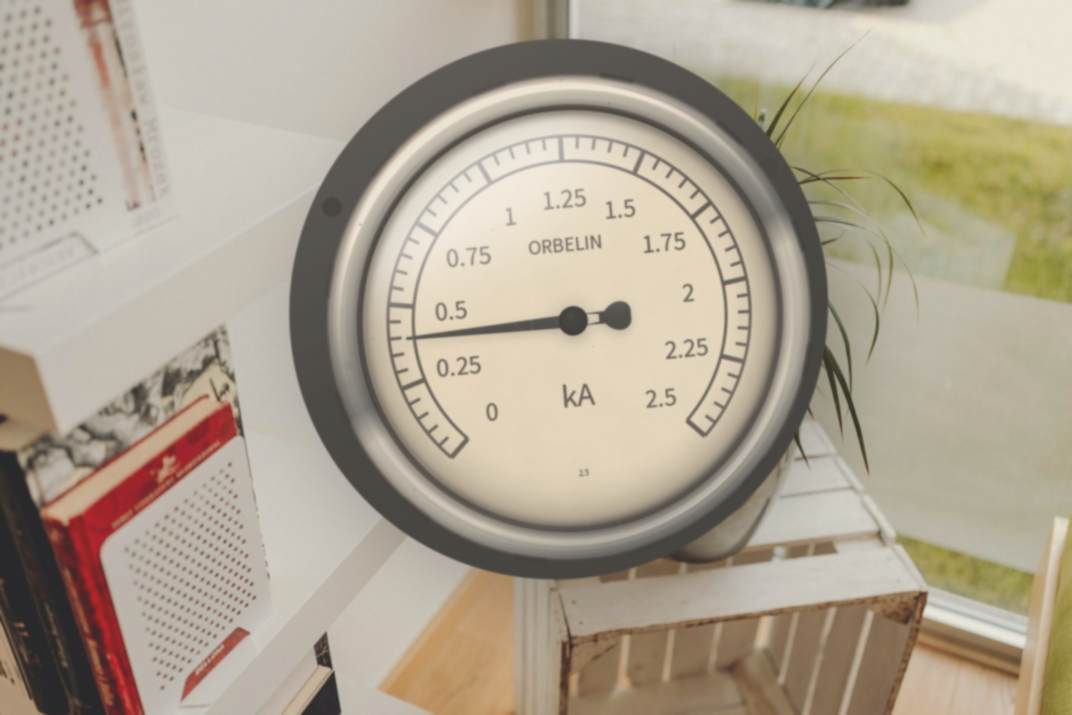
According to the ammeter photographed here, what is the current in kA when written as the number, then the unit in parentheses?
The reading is 0.4 (kA)
